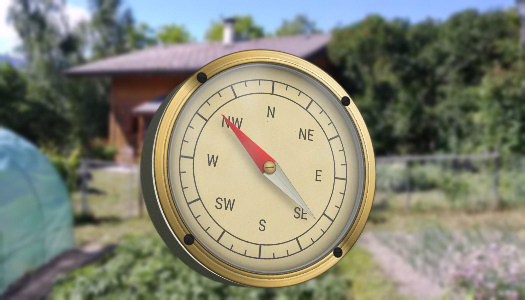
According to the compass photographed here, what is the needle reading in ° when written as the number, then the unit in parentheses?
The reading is 310 (°)
